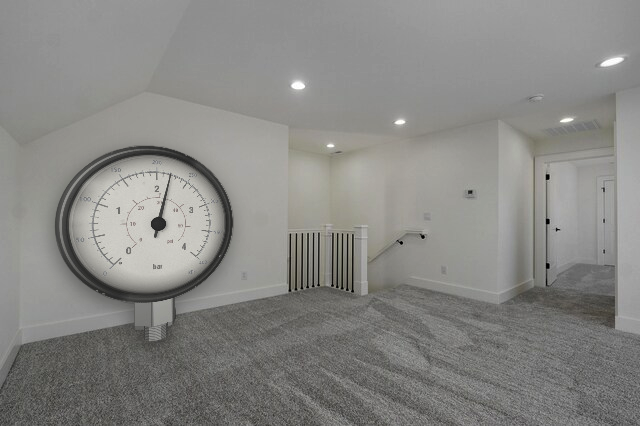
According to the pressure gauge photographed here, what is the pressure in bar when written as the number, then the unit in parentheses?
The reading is 2.2 (bar)
